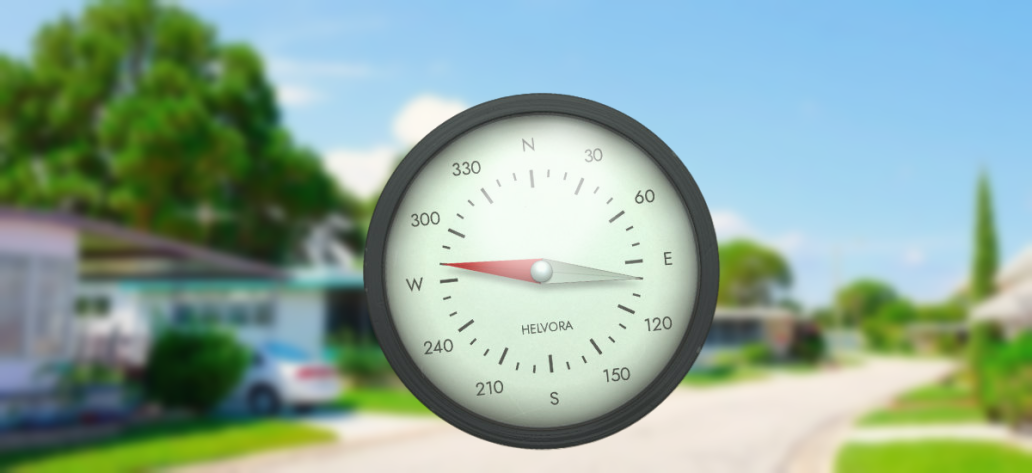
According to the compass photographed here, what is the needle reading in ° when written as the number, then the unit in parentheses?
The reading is 280 (°)
